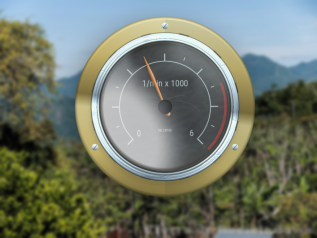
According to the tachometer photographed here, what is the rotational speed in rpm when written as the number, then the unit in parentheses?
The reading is 2500 (rpm)
